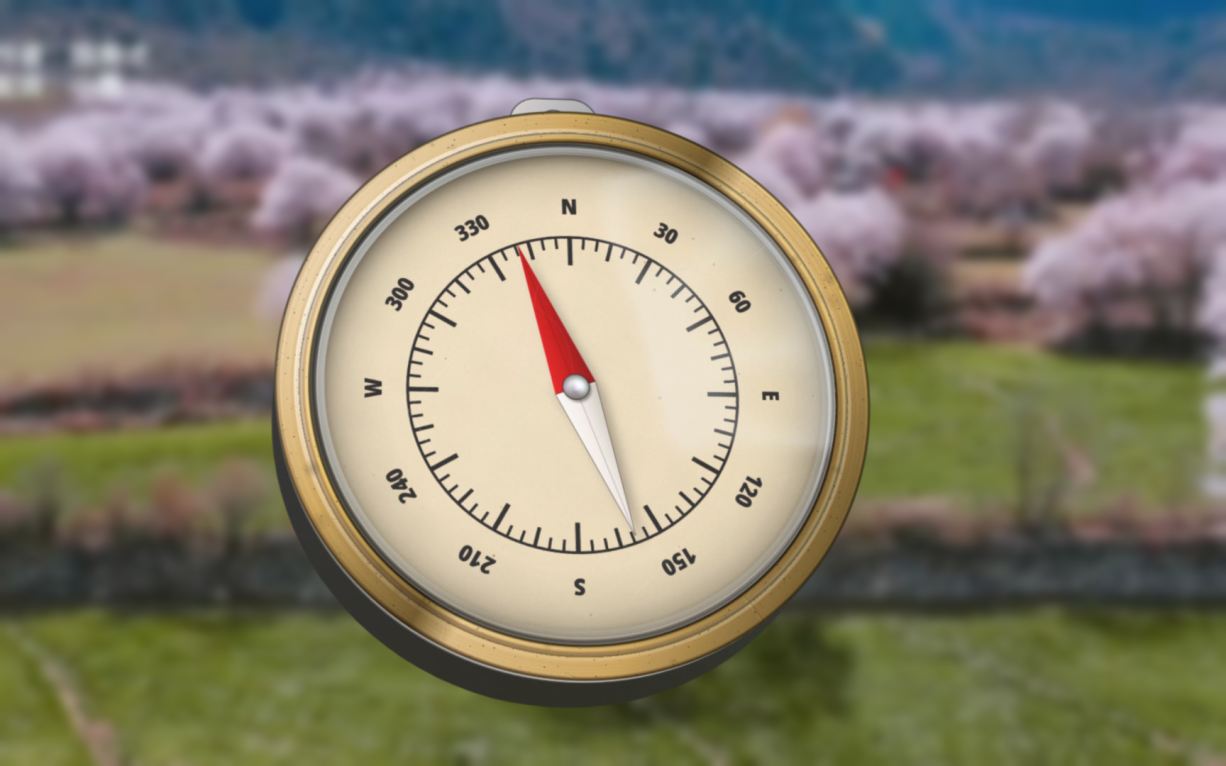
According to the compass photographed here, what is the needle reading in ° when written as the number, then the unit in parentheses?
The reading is 340 (°)
